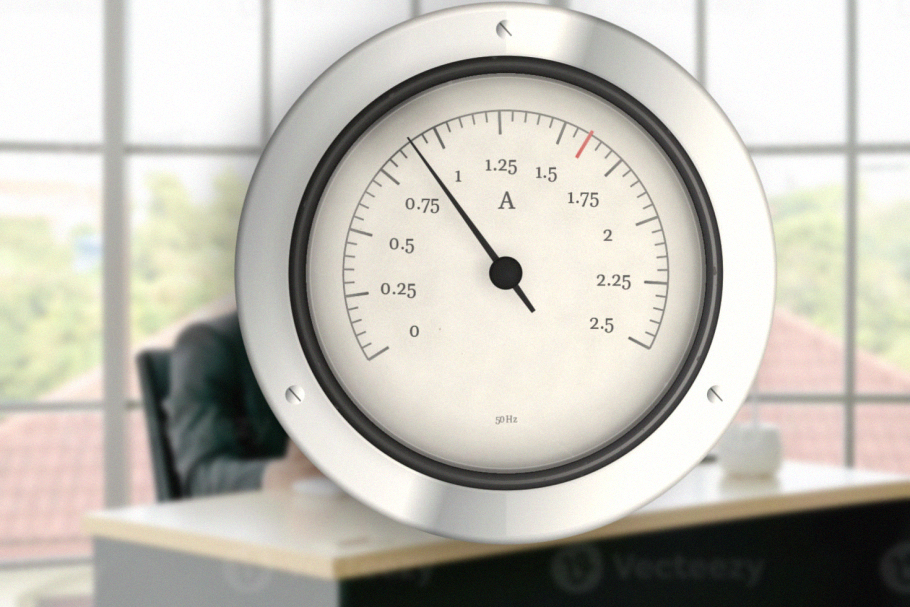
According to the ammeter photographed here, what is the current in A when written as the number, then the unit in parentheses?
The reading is 0.9 (A)
